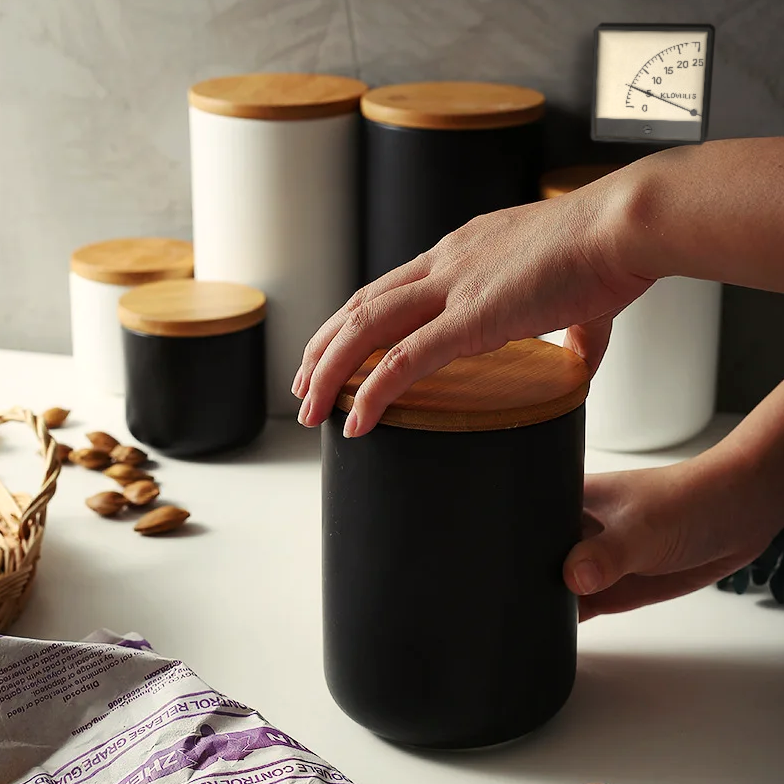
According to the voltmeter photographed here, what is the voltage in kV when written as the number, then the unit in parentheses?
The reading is 5 (kV)
